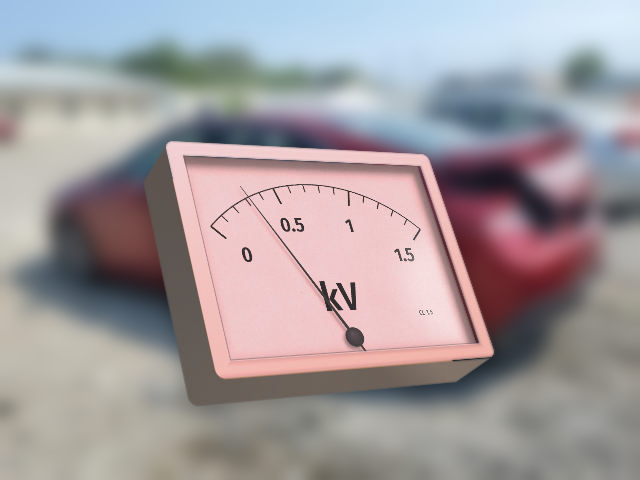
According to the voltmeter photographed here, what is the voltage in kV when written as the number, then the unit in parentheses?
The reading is 0.3 (kV)
